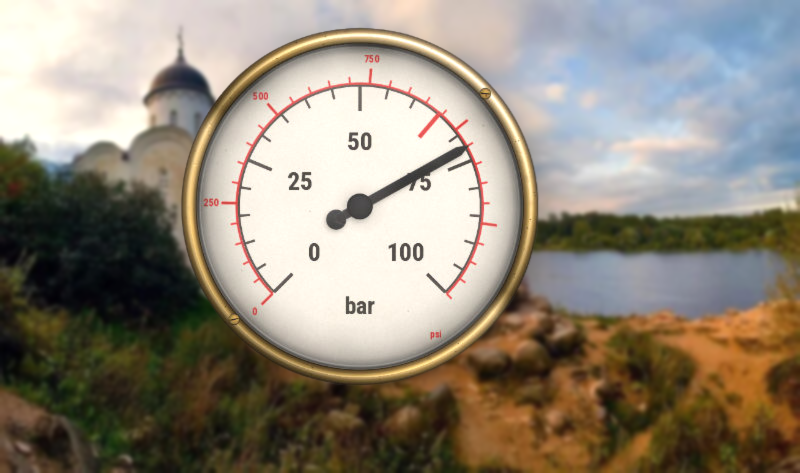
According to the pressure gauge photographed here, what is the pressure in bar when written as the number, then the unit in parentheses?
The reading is 72.5 (bar)
